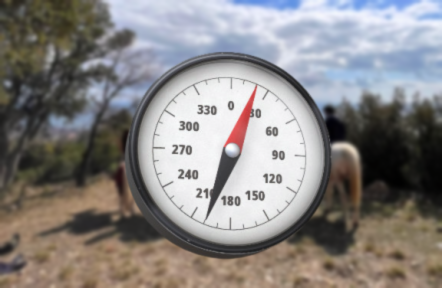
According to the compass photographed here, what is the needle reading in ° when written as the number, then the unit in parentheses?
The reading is 20 (°)
